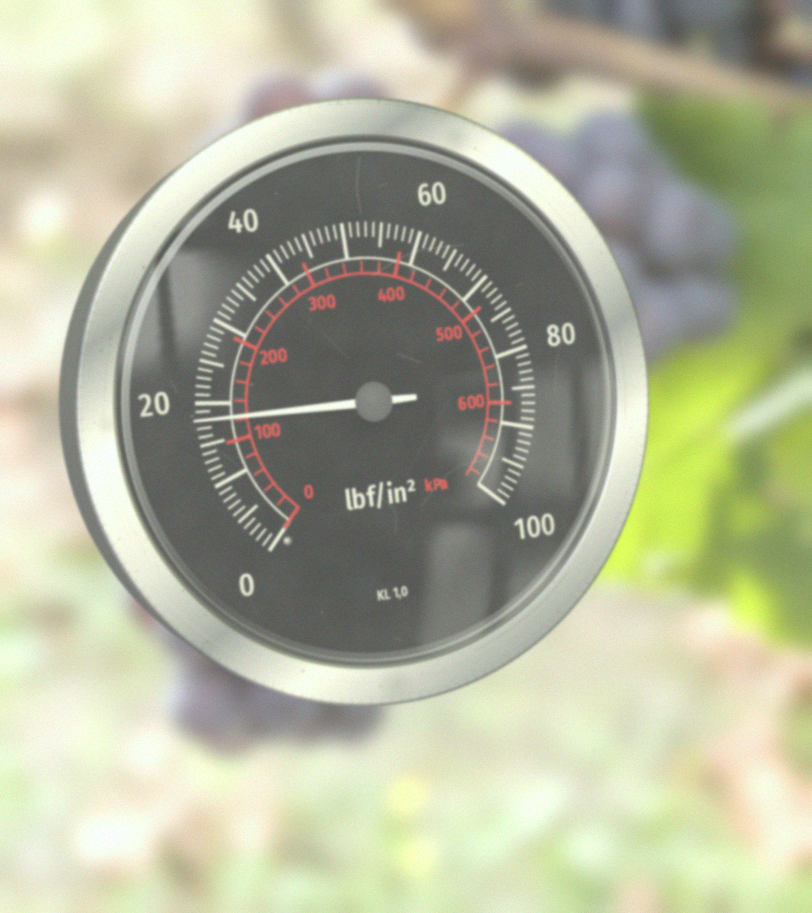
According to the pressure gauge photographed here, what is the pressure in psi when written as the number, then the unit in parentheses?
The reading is 18 (psi)
